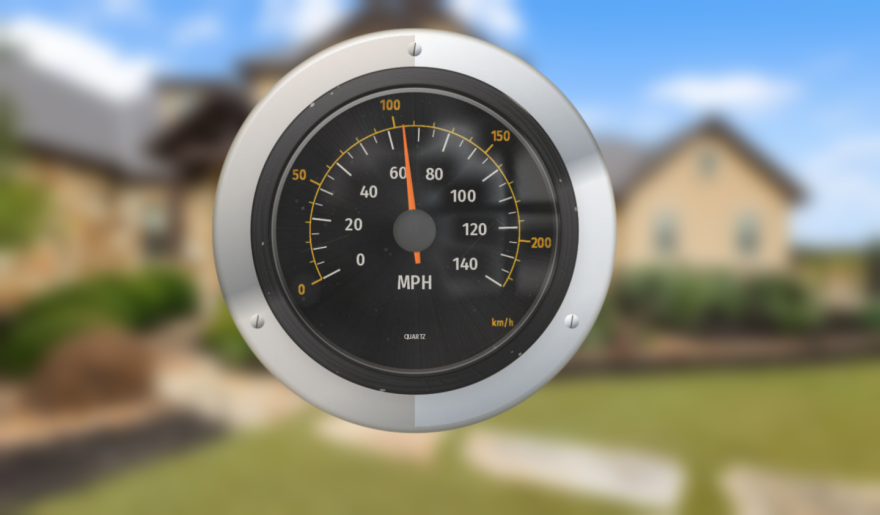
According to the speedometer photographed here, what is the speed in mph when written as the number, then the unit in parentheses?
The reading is 65 (mph)
